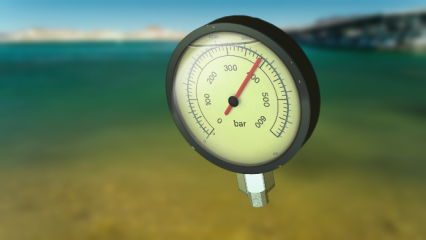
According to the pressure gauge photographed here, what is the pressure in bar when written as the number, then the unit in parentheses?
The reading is 390 (bar)
